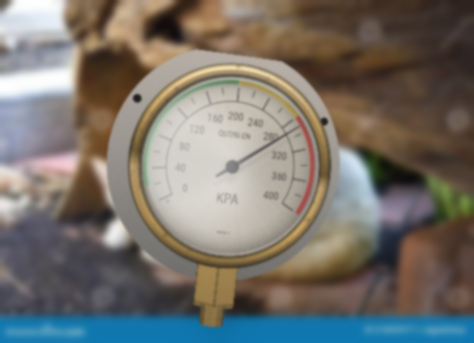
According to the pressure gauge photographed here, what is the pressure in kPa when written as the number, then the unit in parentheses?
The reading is 290 (kPa)
